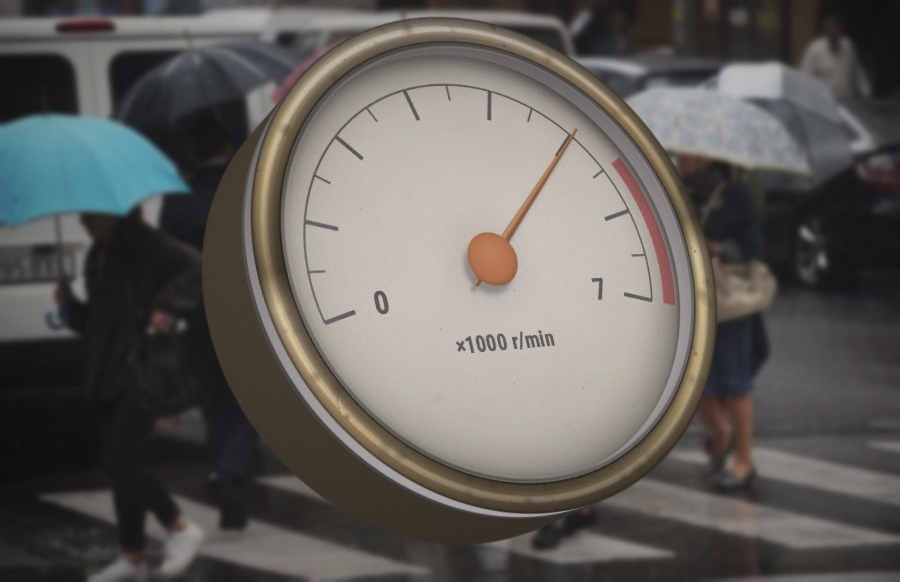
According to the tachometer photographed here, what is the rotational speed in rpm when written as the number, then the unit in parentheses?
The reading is 5000 (rpm)
